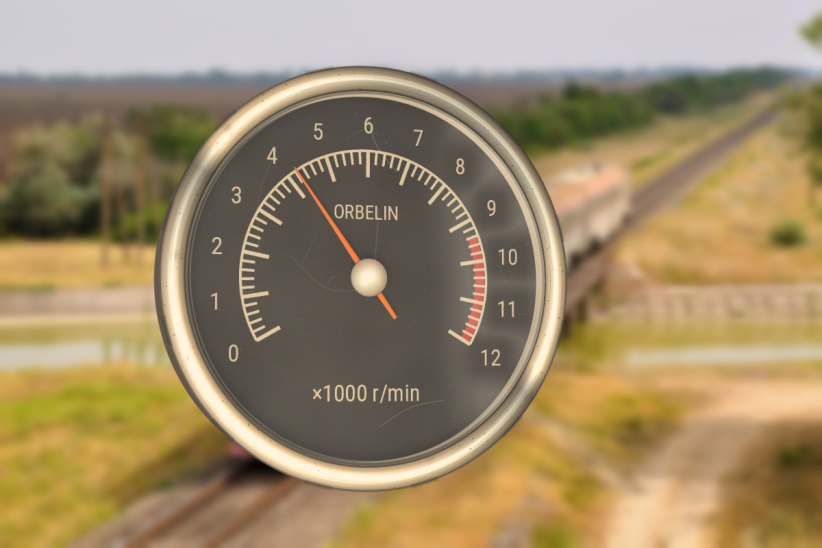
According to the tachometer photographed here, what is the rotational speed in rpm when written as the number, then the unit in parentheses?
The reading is 4200 (rpm)
